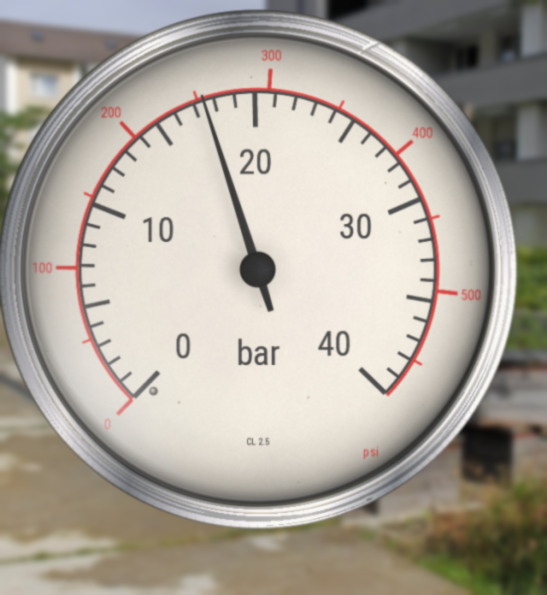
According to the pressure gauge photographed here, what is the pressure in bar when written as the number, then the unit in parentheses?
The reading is 17.5 (bar)
